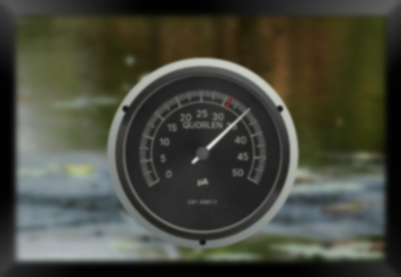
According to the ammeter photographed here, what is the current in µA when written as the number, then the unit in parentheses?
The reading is 35 (µA)
